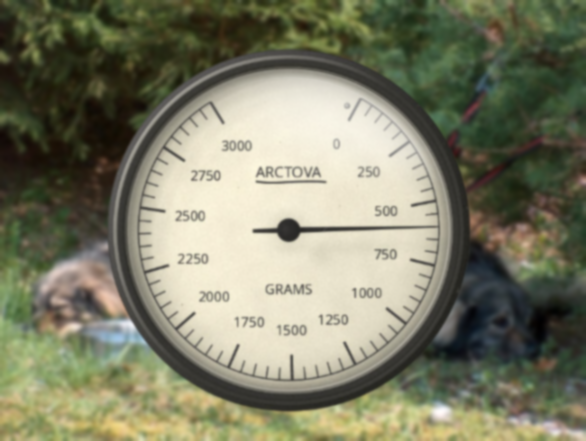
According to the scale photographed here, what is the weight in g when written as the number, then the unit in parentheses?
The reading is 600 (g)
